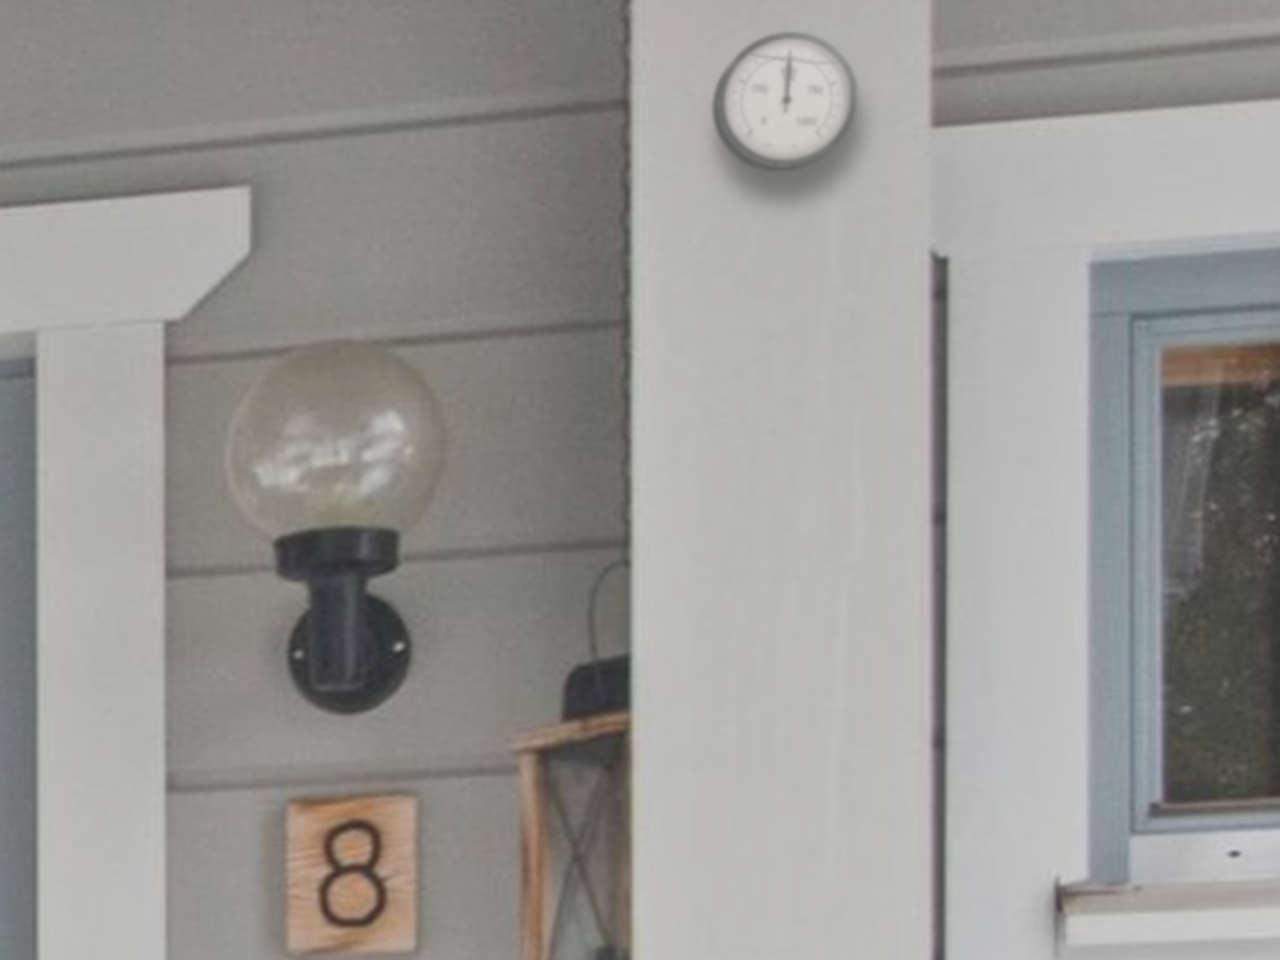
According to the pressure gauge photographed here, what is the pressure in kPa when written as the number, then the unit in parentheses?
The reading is 500 (kPa)
